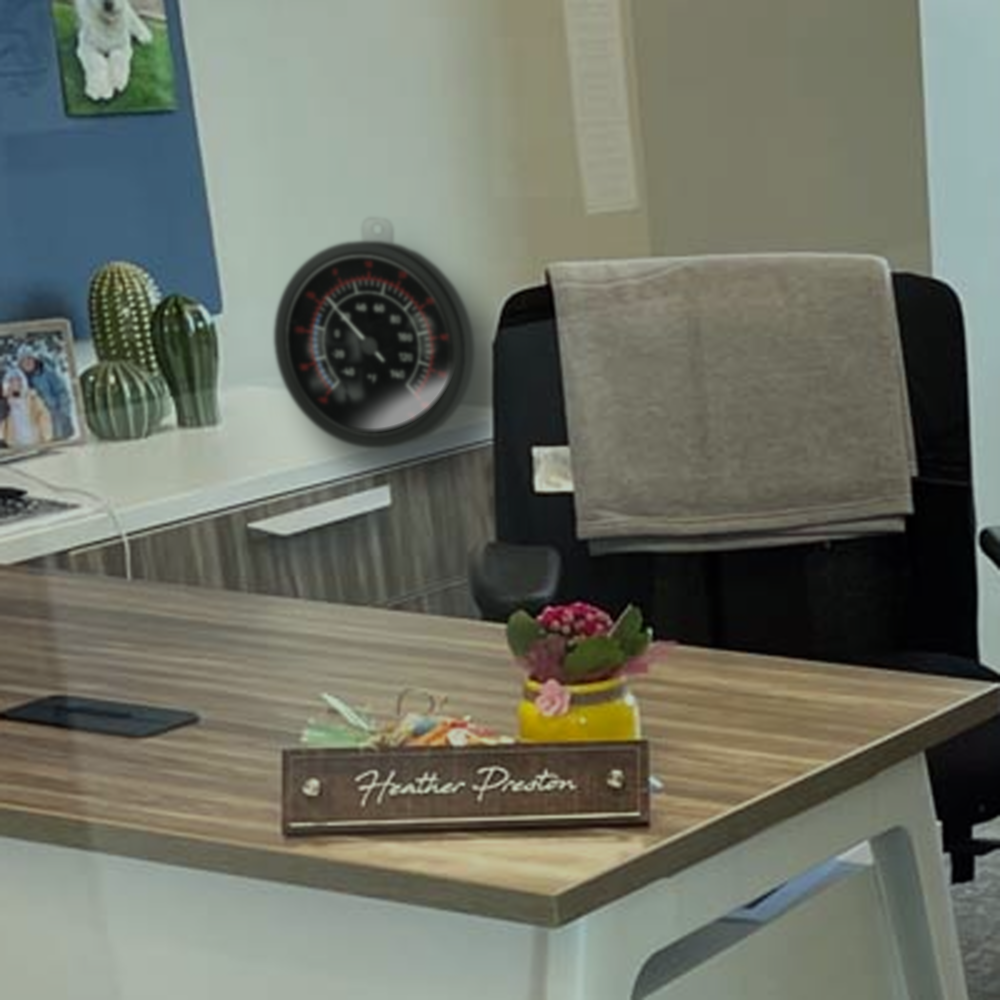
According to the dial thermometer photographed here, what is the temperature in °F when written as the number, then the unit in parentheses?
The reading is 20 (°F)
